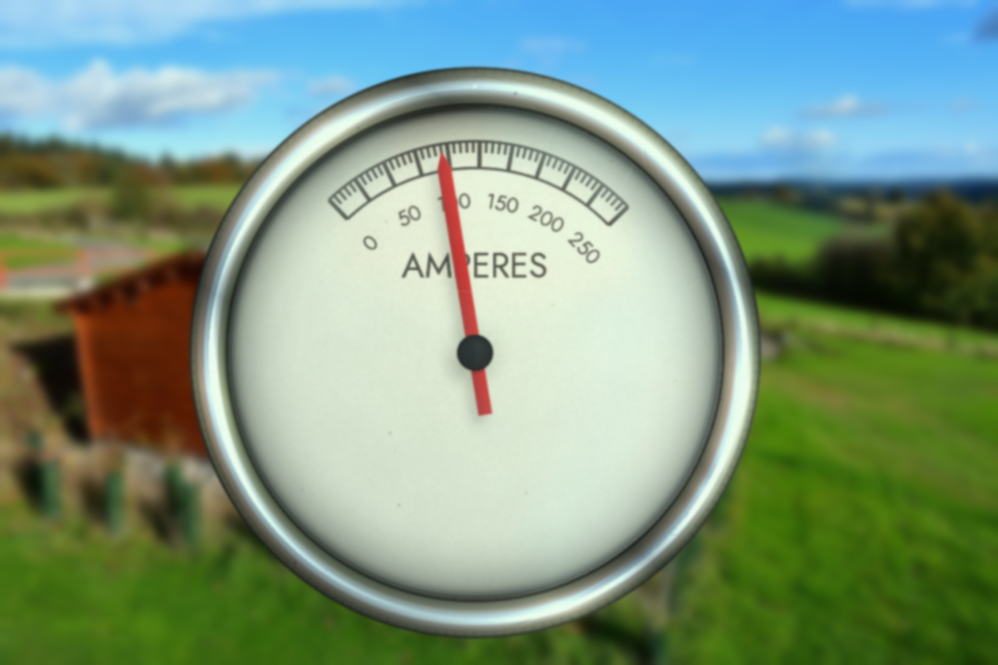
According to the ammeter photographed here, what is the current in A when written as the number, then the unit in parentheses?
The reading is 95 (A)
